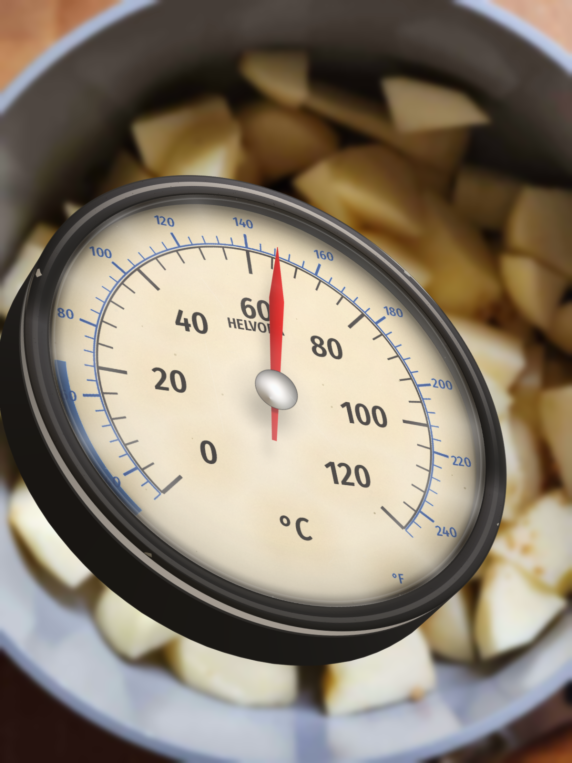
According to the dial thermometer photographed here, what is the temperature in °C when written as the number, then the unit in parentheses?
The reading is 64 (°C)
